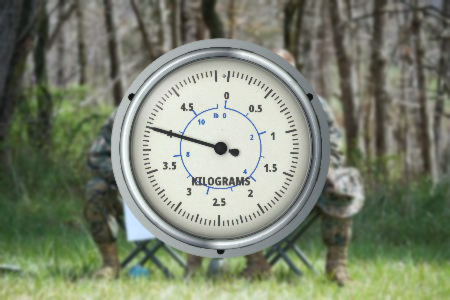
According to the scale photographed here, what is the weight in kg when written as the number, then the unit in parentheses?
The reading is 4 (kg)
